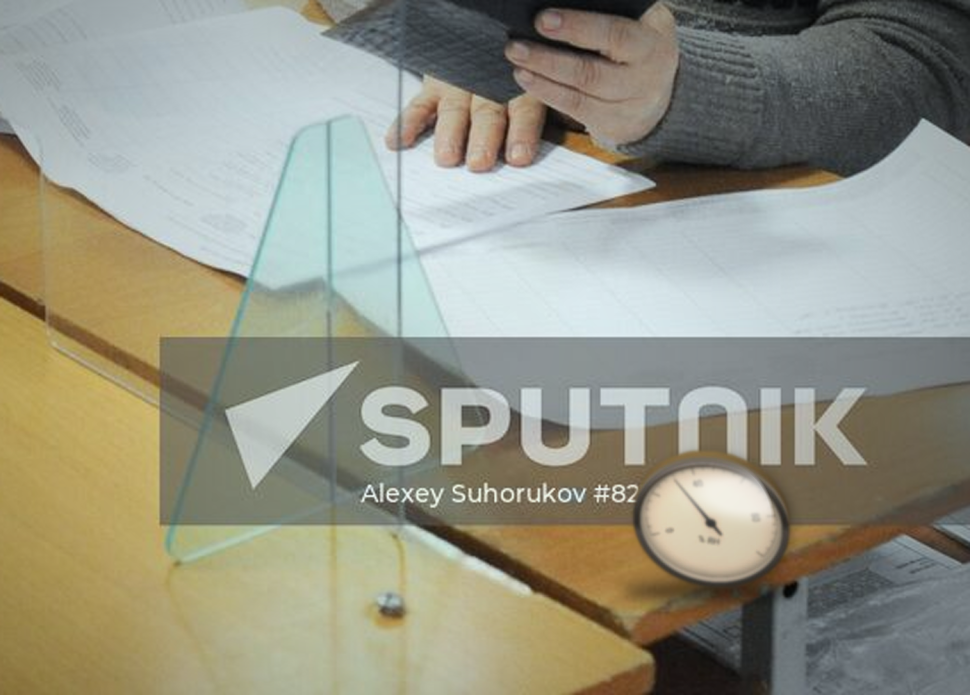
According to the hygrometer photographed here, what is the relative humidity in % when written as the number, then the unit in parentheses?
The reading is 32 (%)
